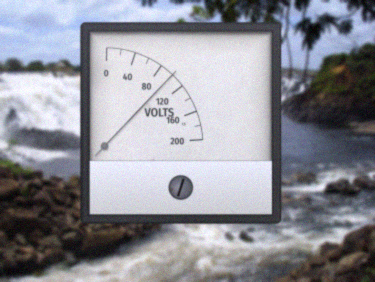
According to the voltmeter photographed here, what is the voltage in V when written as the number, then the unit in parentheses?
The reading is 100 (V)
